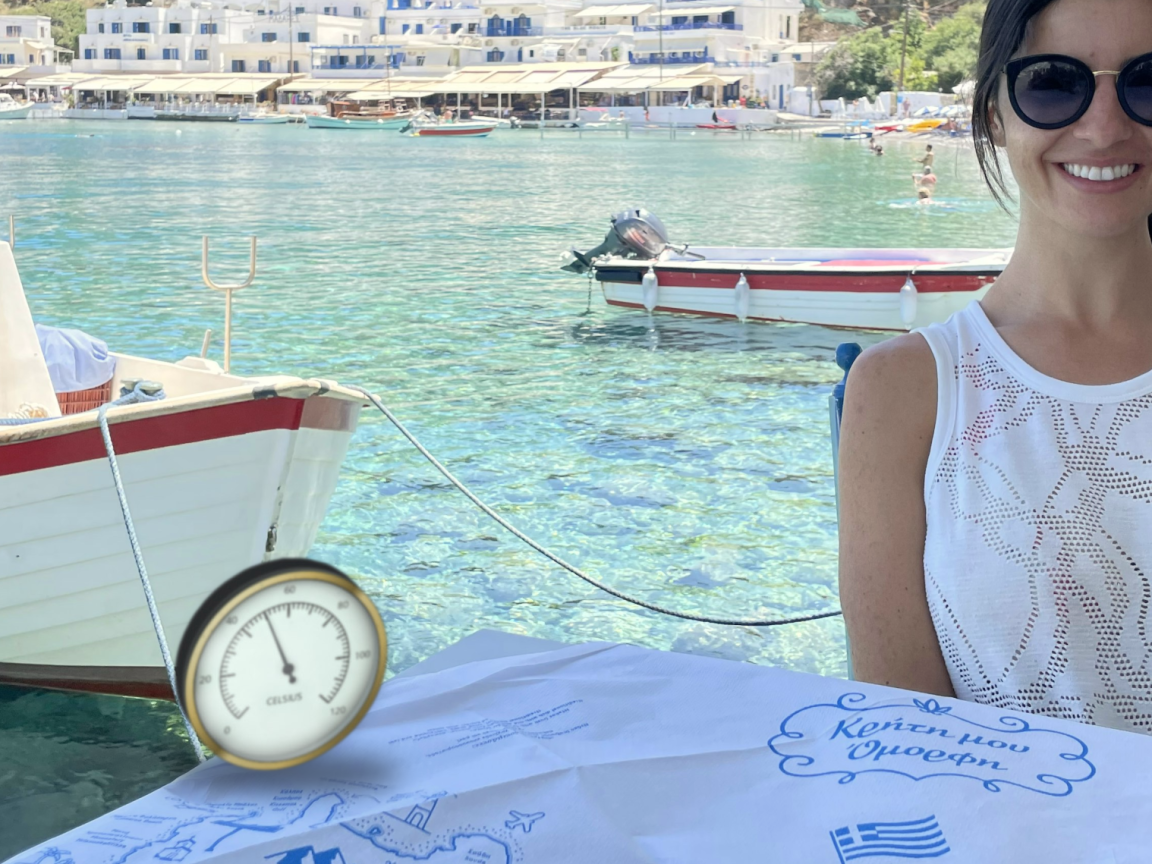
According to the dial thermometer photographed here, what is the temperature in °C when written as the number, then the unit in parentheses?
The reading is 50 (°C)
